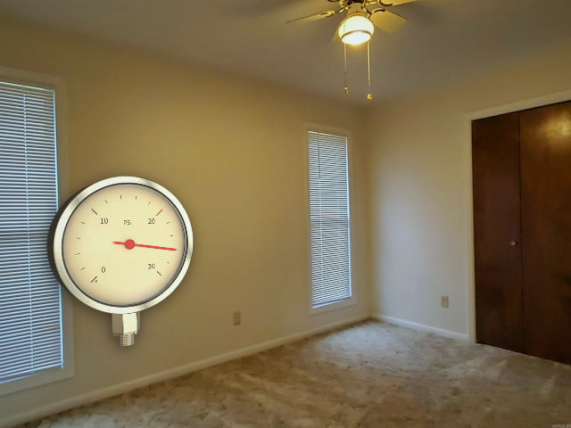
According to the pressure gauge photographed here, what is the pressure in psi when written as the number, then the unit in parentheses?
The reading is 26 (psi)
